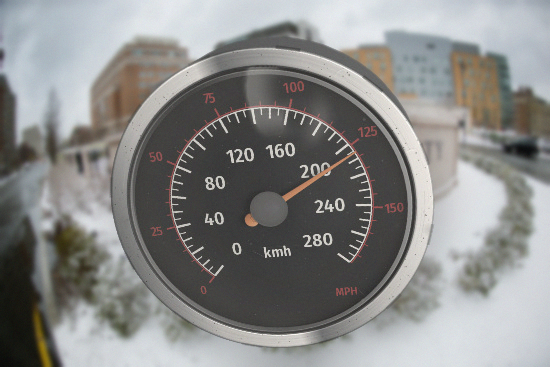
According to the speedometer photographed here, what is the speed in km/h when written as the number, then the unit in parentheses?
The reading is 205 (km/h)
